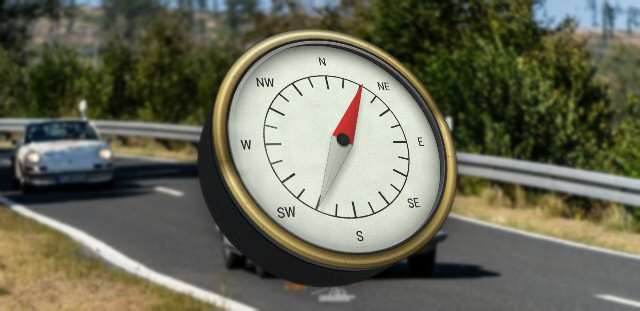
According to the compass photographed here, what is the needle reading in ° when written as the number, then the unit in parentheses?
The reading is 30 (°)
